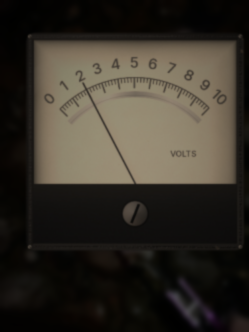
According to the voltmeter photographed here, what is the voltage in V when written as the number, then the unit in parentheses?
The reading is 2 (V)
